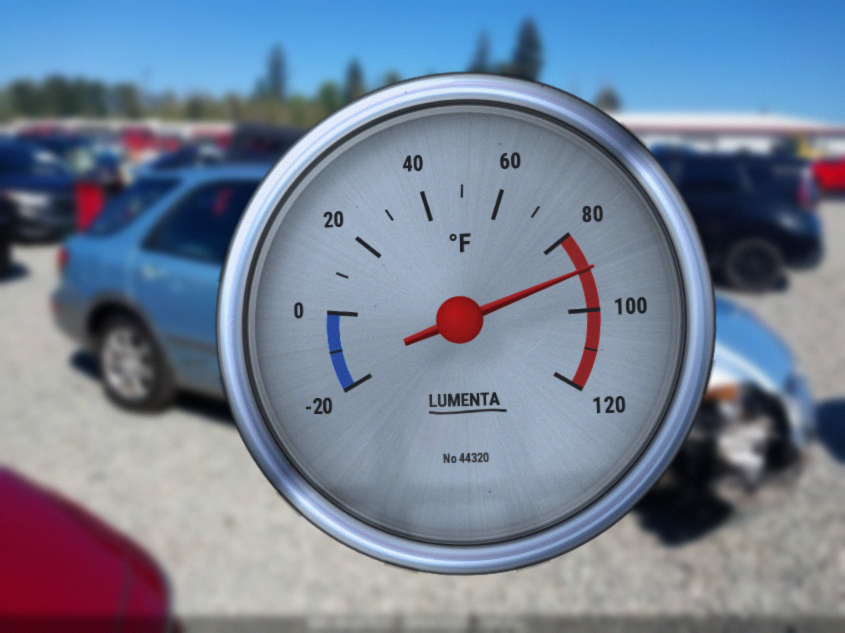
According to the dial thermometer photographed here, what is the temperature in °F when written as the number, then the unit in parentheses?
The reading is 90 (°F)
